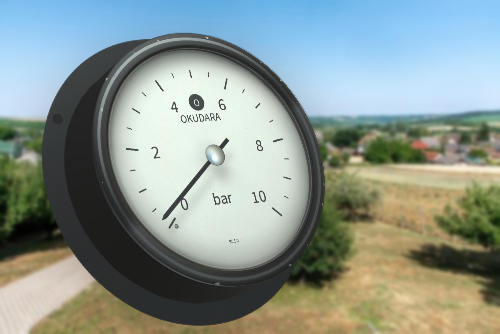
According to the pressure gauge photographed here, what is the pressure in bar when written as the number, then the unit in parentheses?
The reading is 0.25 (bar)
